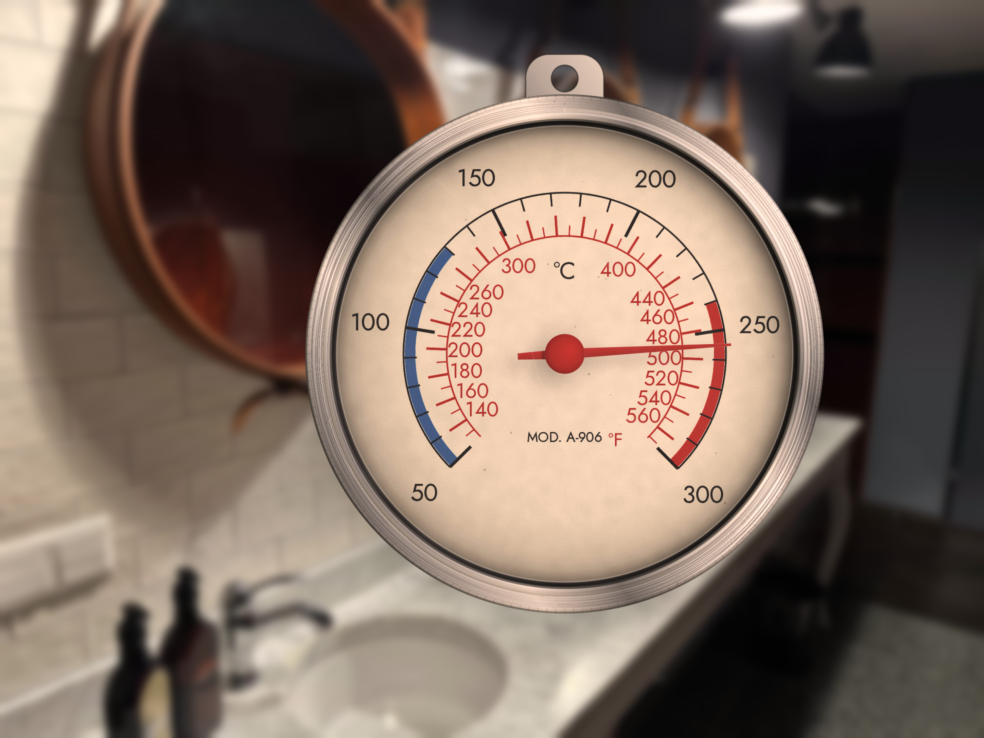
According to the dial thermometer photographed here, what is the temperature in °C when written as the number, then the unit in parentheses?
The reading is 255 (°C)
